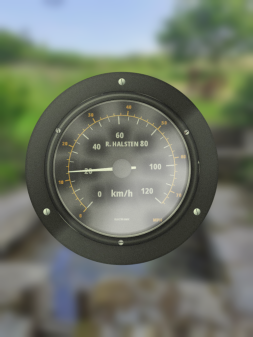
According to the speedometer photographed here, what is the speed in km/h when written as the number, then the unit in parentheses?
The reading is 20 (km/h)
